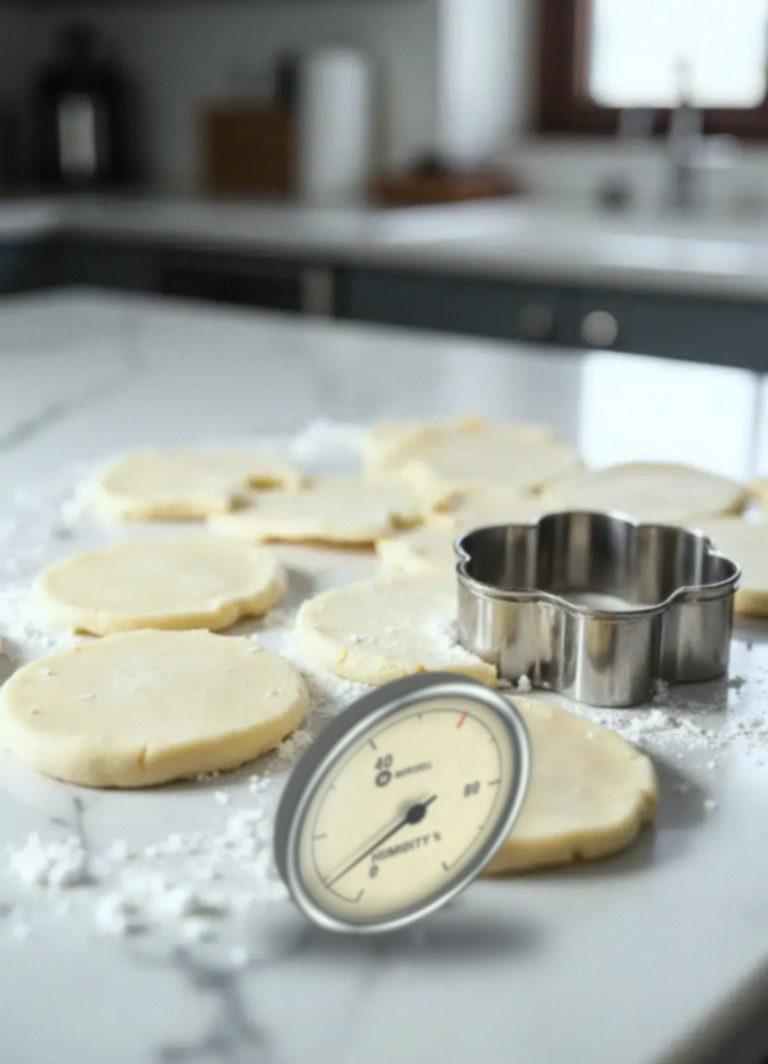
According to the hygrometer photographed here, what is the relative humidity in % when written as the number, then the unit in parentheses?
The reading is 10 (%)
